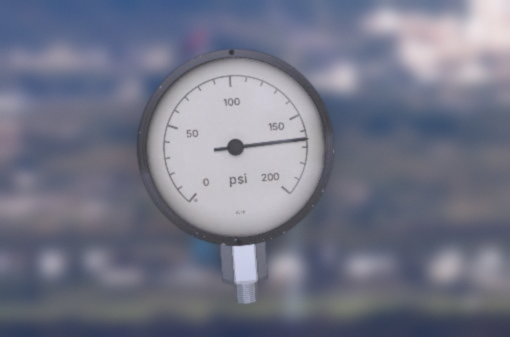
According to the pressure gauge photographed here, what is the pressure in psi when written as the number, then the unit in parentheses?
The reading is 165 (psi)
